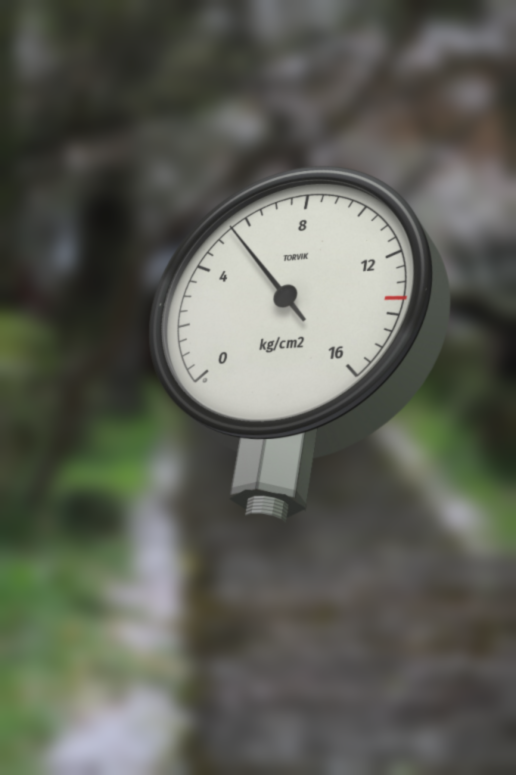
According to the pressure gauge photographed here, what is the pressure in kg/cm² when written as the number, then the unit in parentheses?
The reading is 5.5 (kg/cm²)
